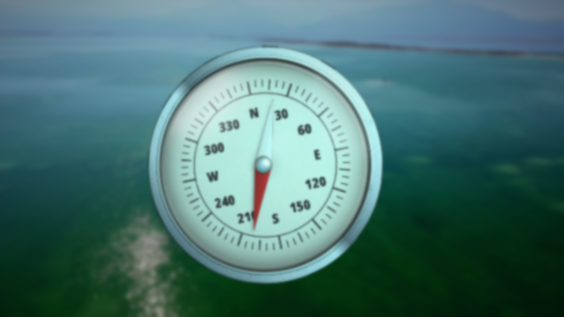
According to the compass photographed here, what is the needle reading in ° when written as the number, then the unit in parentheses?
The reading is 200 (°)
